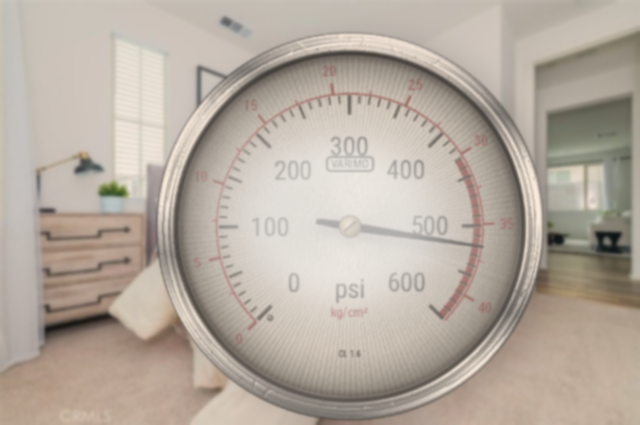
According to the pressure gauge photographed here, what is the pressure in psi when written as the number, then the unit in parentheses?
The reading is 520 (psi)
